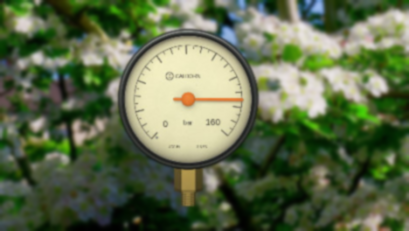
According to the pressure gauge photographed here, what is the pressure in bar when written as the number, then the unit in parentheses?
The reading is 135 (bar)
